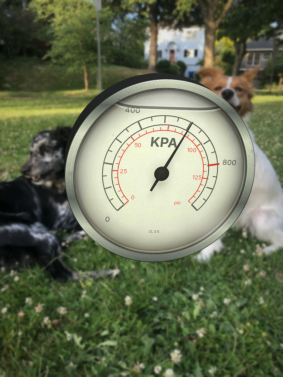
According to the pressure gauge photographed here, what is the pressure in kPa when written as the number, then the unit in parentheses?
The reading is 600 (kPa)
